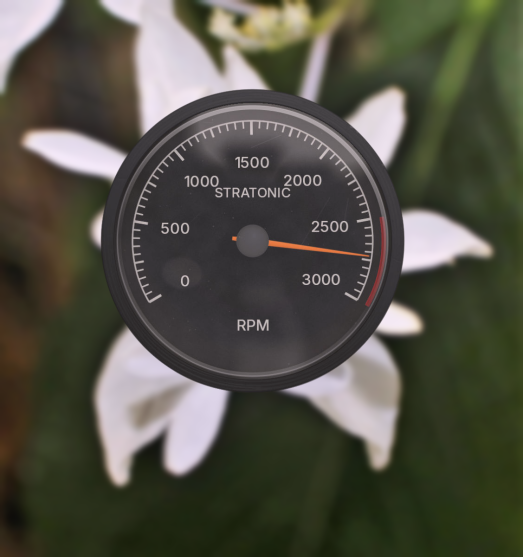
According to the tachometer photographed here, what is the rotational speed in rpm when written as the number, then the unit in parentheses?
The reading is 2725 (rpm)
